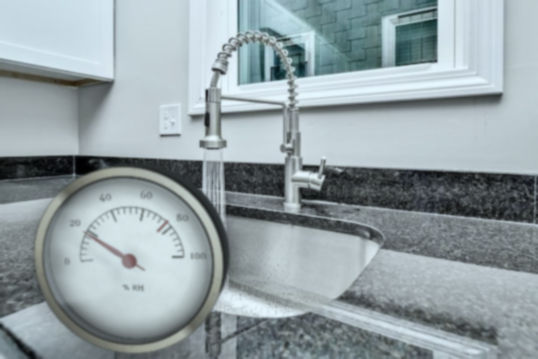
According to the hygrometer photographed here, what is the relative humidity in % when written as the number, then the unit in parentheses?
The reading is 20 (%)
